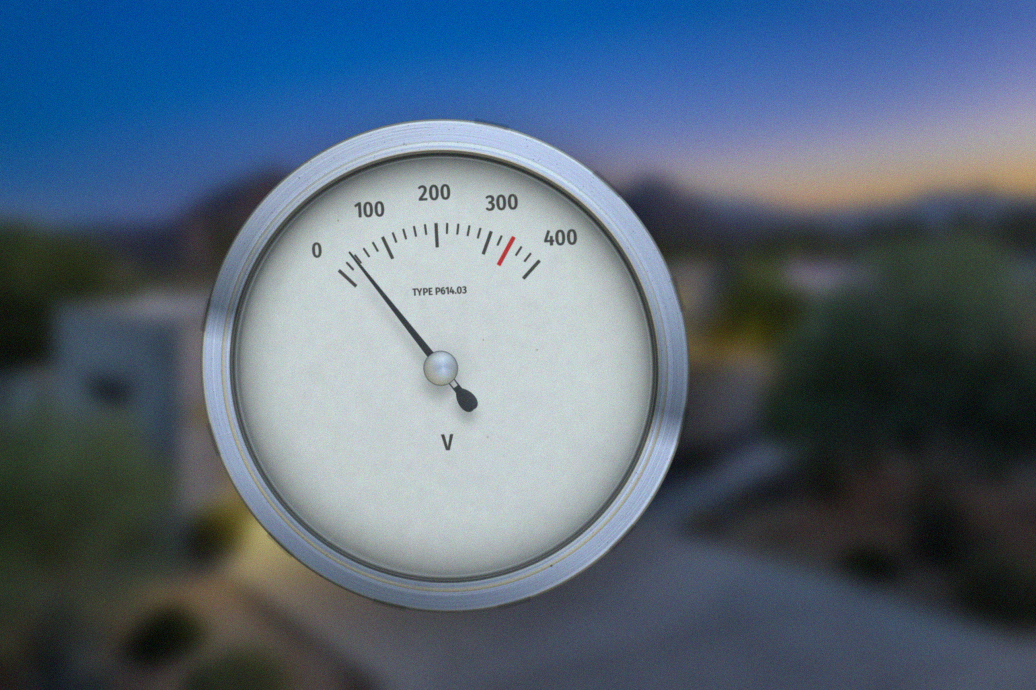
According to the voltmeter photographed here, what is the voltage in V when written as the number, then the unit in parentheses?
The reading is 40 (V)
